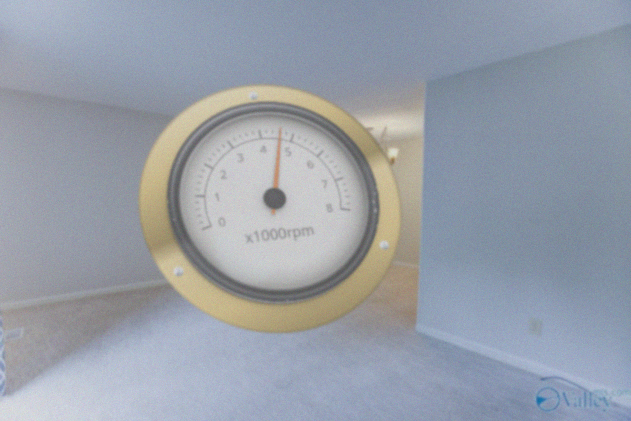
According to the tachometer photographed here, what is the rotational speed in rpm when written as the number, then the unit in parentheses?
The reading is 4600 (rpm)
